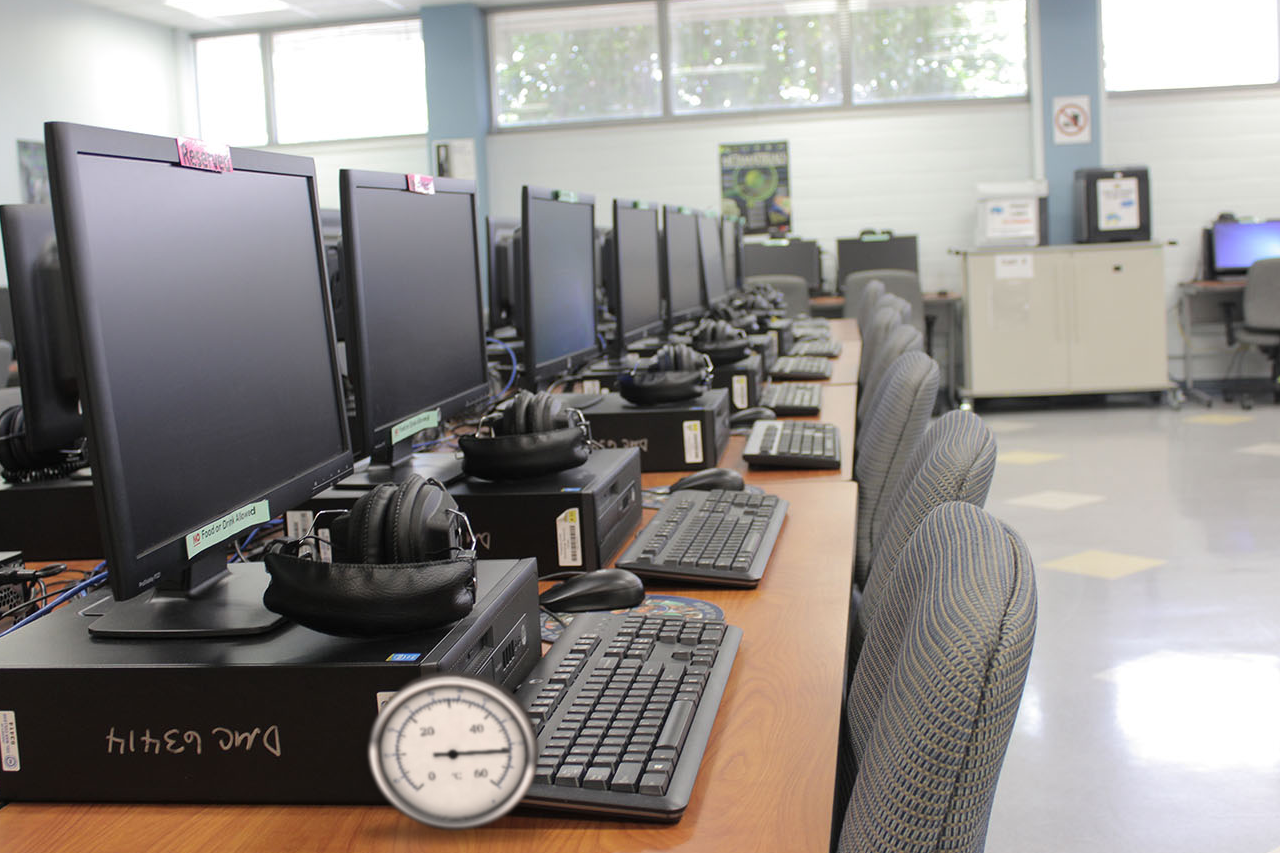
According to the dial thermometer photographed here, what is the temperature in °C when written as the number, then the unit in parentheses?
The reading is 50 (°C)
